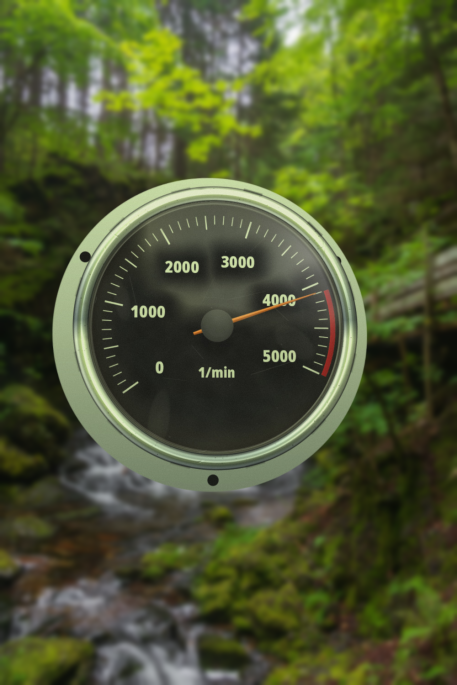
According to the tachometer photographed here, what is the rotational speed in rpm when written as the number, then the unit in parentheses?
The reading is 4100 (rpm)
